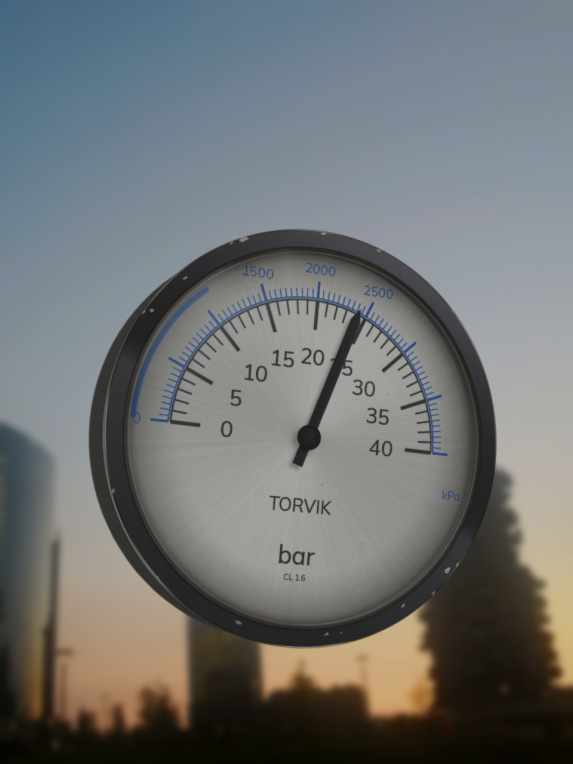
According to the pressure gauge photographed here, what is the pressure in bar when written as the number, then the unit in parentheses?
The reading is 24 (bar)
